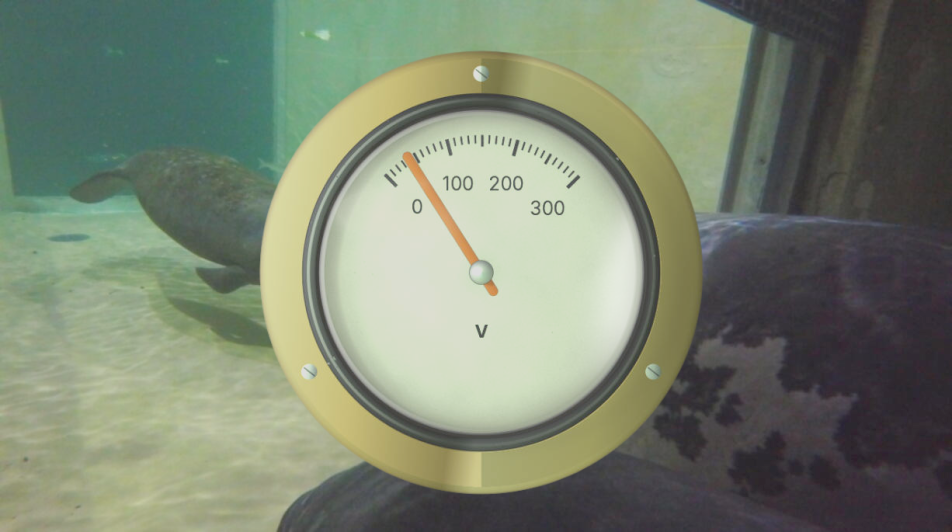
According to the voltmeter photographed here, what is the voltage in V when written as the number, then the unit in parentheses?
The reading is 40 (V)
